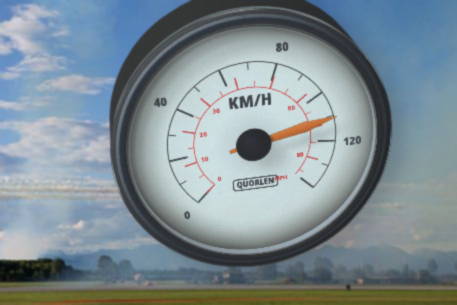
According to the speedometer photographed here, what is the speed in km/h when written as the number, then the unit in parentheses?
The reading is 110 (km/h)
